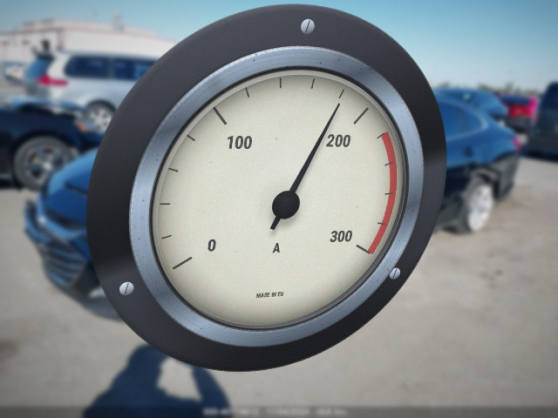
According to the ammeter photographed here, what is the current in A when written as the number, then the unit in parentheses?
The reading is 180 (A)
